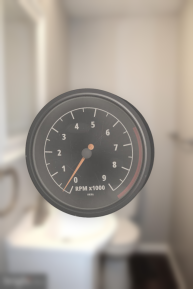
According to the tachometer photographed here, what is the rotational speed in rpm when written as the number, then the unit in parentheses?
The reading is 250 (rpm)
